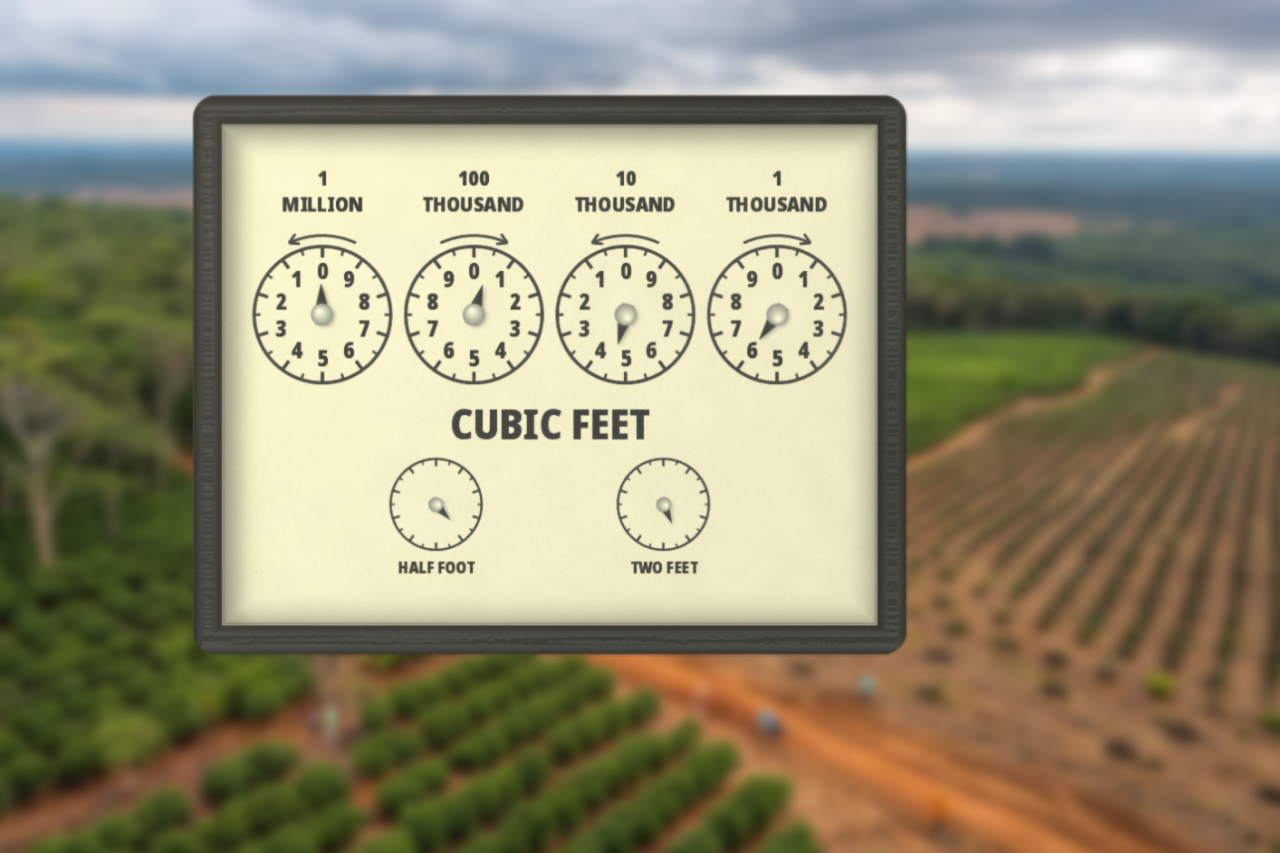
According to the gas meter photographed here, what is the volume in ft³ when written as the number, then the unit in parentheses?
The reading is 4600 (ft³)
